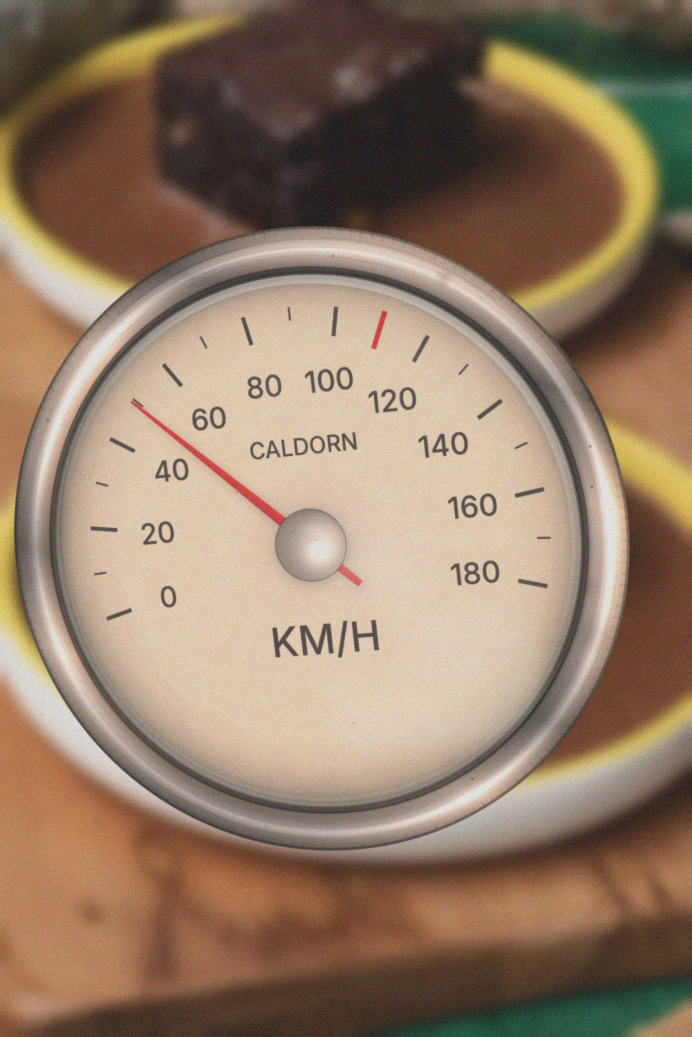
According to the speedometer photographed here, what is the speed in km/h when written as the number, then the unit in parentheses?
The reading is 50 (km/h)
